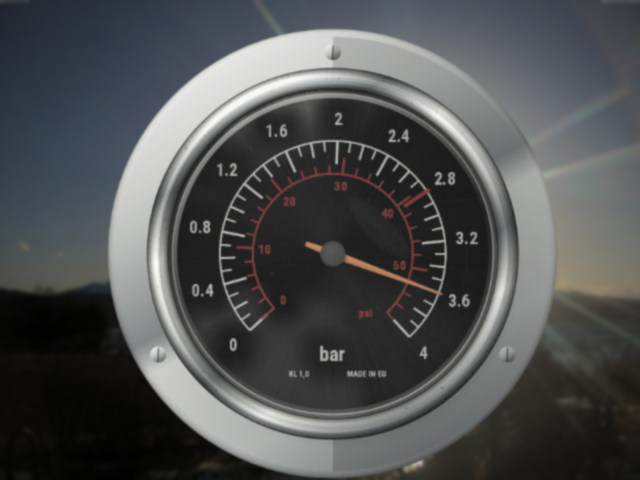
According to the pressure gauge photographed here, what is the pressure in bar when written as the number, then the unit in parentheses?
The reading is 3.6 (bar)
